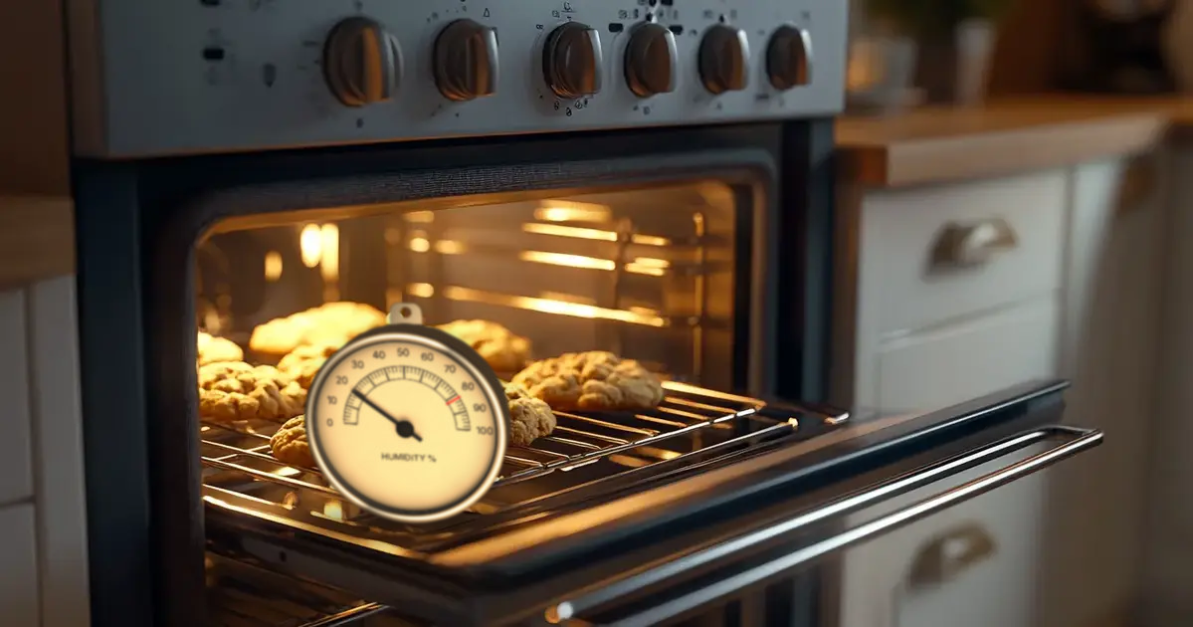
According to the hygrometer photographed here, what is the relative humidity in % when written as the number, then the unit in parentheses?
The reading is 20 (%)
